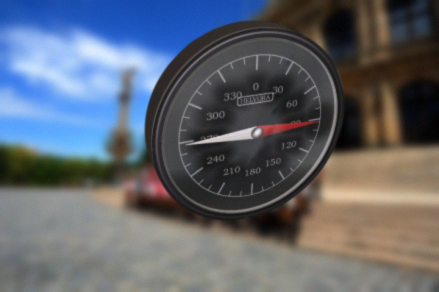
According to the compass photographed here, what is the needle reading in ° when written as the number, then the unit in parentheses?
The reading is 90 (°)
